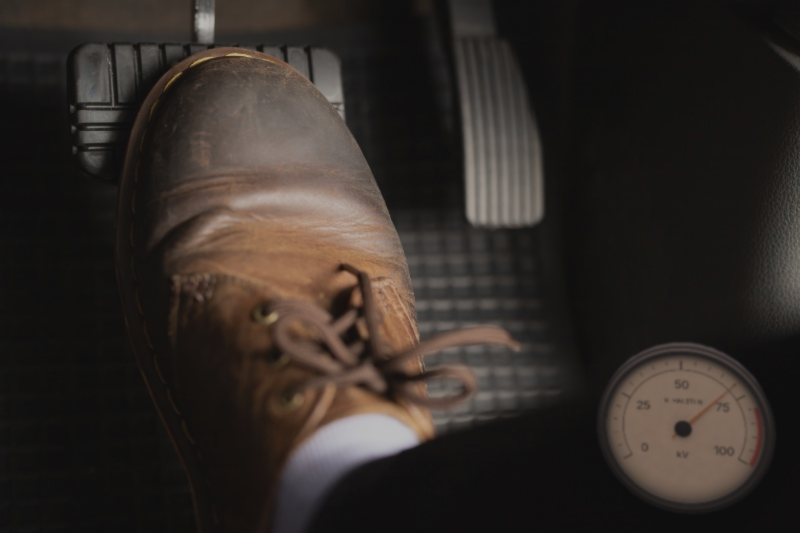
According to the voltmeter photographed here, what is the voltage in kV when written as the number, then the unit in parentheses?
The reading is 70 (kV)
